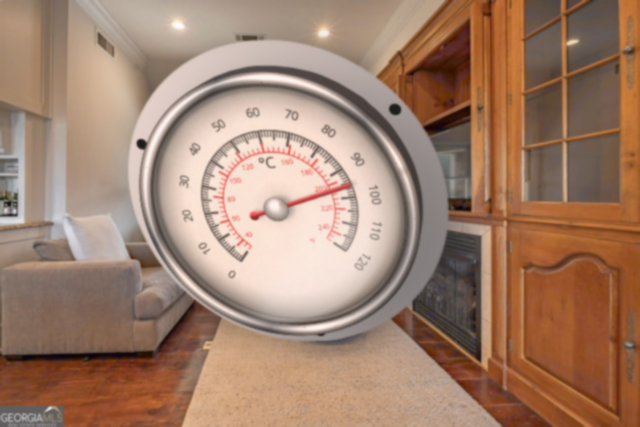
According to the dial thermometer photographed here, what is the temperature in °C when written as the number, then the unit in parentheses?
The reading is 95 (°C)
